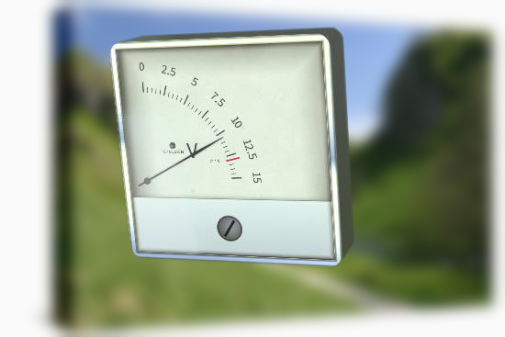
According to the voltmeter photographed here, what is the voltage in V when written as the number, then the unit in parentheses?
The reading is 10.5 (V)
